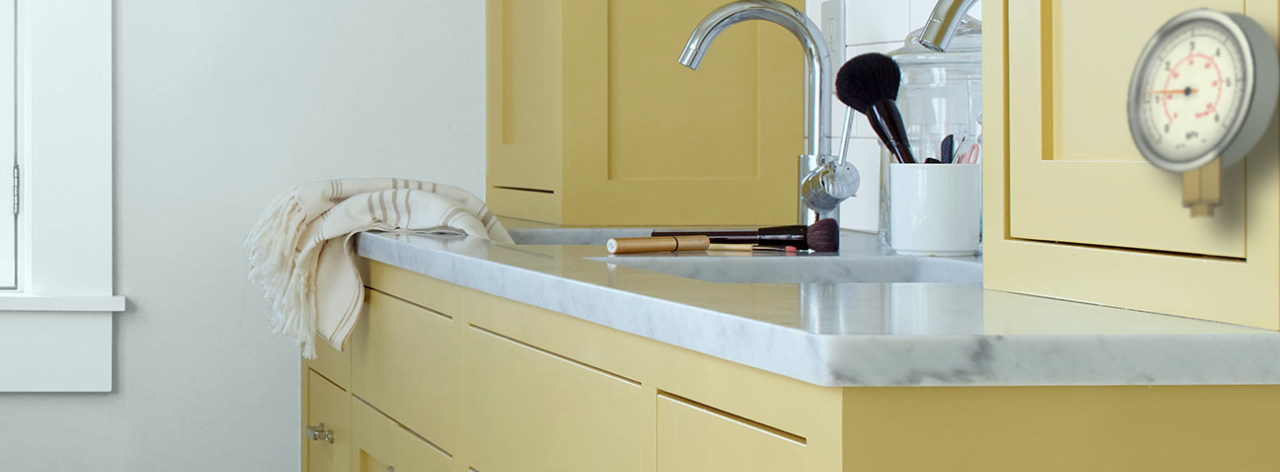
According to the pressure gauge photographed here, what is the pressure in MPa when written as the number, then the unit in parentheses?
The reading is 1.2 (MPa)
